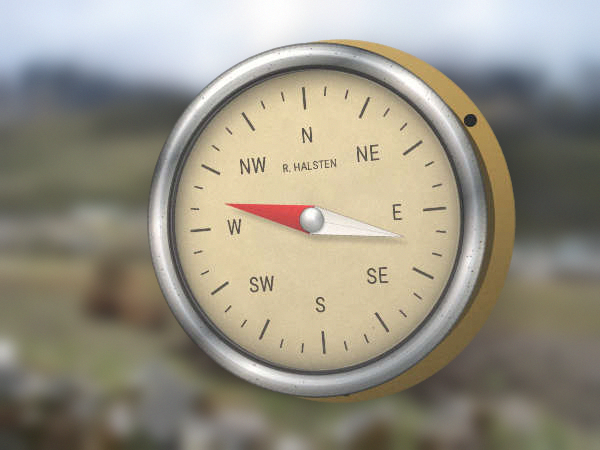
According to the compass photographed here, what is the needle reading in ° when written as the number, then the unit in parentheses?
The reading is 285 (°)
